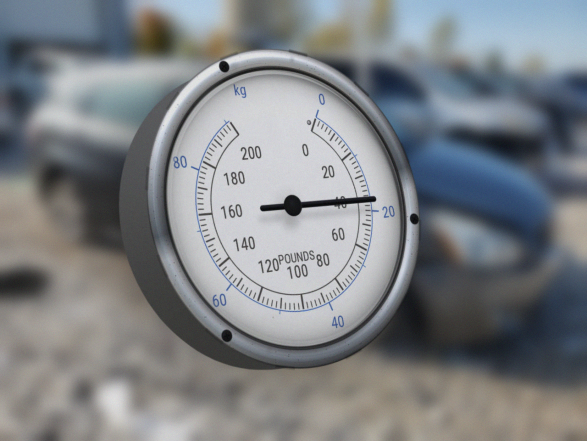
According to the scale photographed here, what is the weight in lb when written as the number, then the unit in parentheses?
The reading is 40 (lb)
